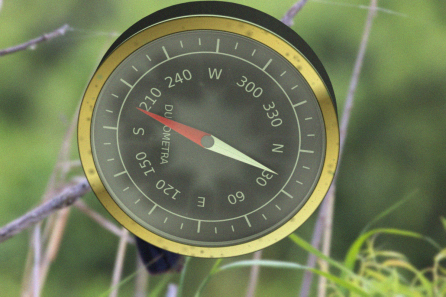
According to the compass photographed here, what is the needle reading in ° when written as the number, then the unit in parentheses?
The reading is 200 (°)
